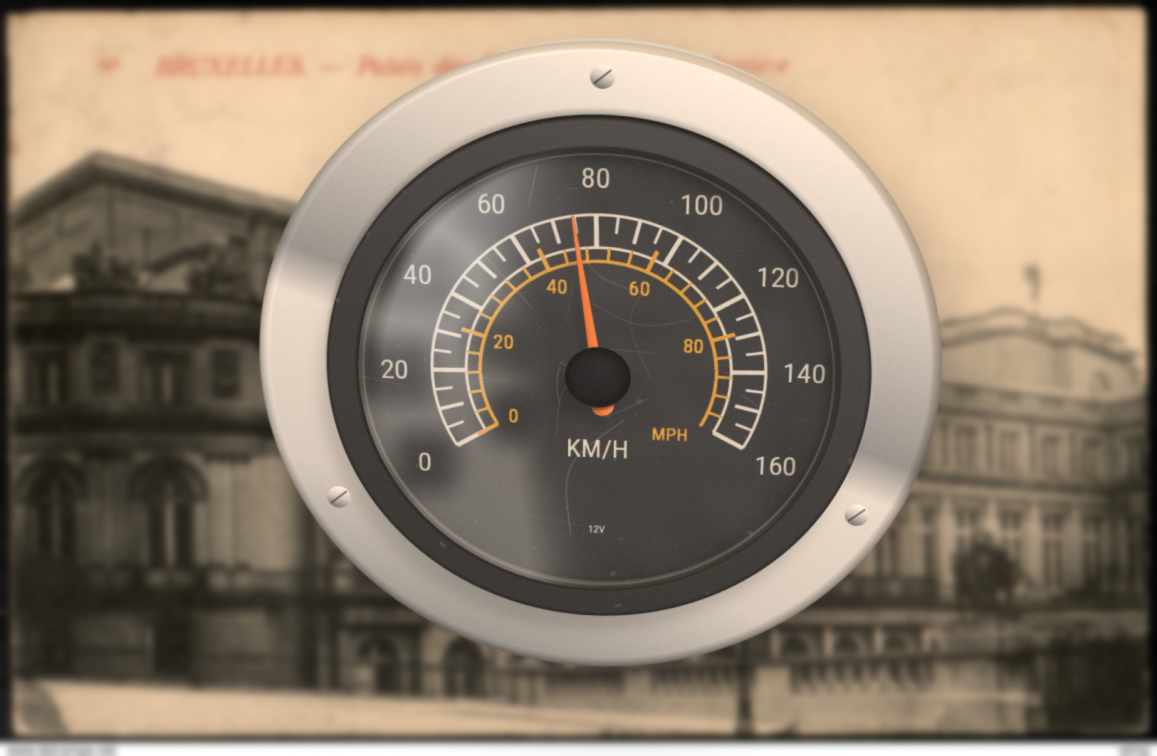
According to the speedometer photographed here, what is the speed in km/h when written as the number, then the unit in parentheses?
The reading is 75 (km/h)
